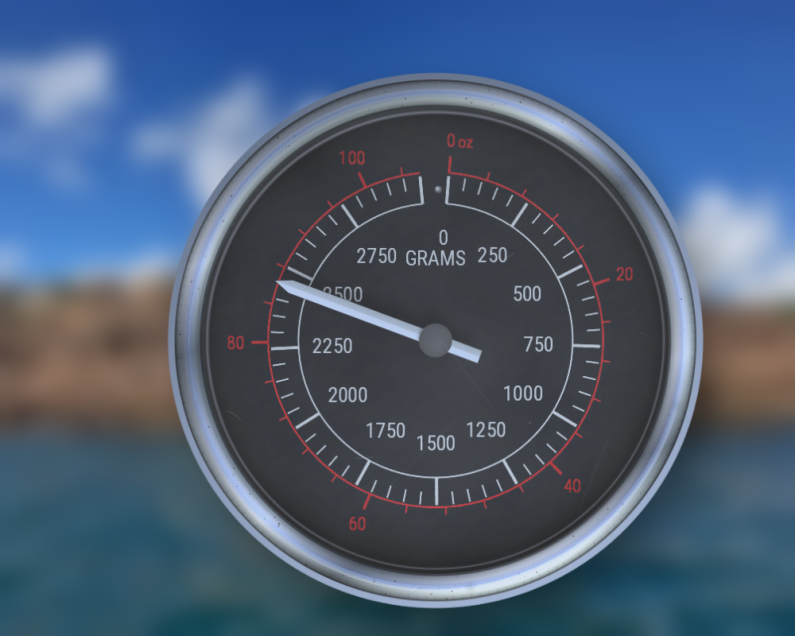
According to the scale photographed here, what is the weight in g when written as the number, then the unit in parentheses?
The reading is 2450 (g)
